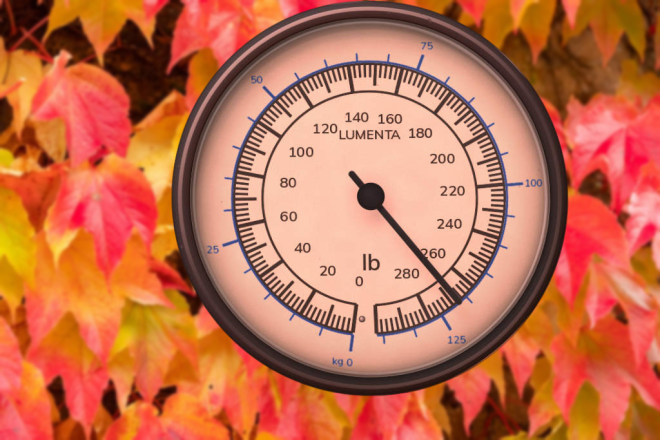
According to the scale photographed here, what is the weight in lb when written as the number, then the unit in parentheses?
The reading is 268 (lb)
